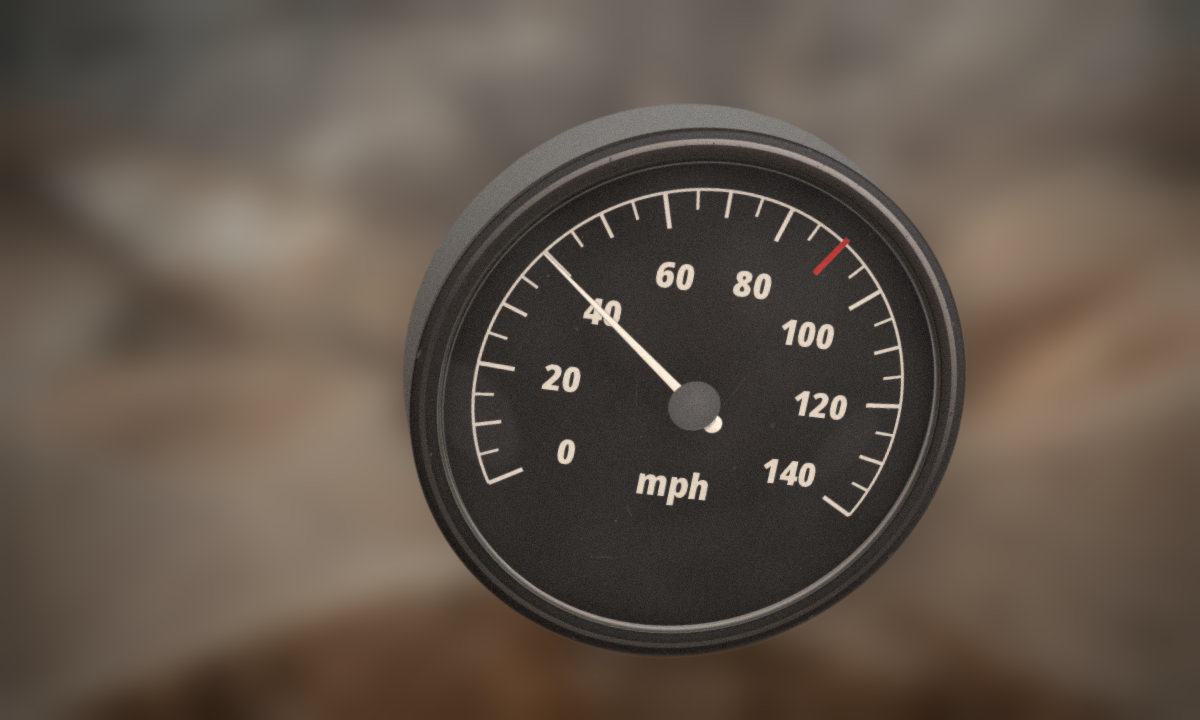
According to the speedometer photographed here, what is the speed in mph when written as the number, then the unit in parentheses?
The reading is 40 (mph)
